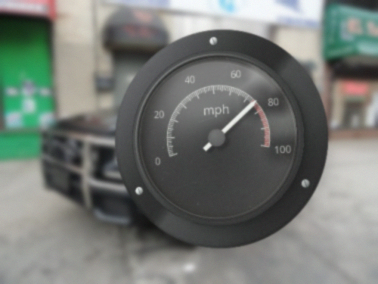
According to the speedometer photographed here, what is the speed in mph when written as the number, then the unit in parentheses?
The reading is 75 (mph)
